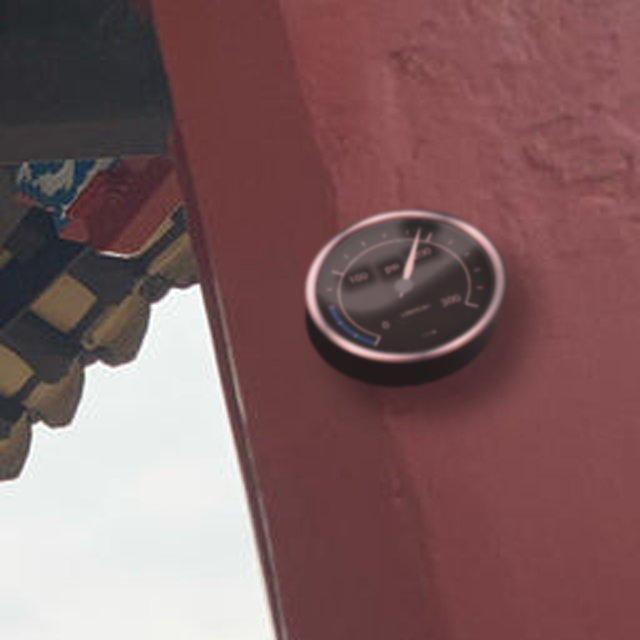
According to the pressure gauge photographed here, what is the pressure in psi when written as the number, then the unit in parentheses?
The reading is 190 (psi)
